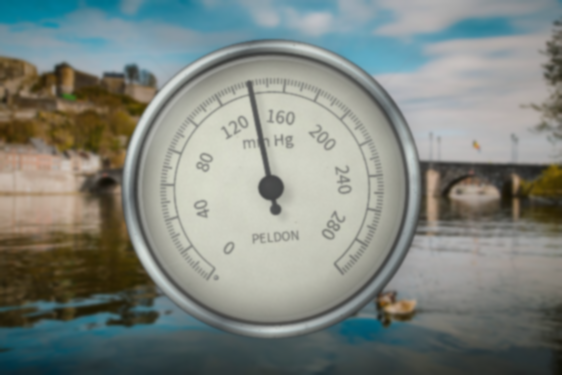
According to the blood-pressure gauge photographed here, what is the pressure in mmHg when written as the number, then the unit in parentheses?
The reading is 140 (mmHg)
